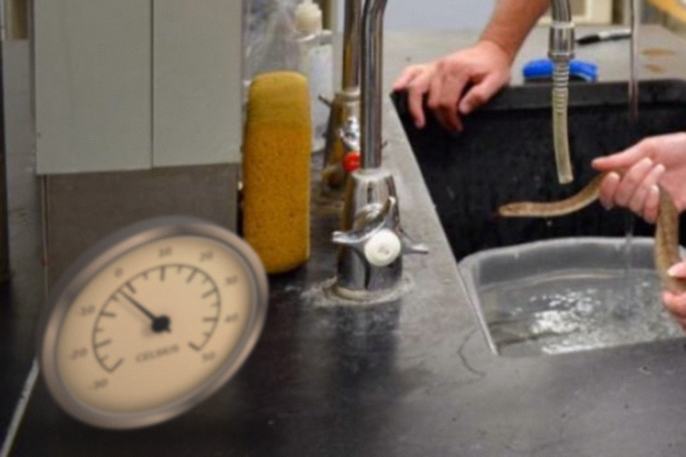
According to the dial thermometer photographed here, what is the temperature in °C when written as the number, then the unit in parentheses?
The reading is -2.5 (°C)
